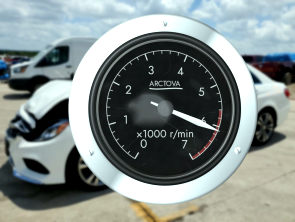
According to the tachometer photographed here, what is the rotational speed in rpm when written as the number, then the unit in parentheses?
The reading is 6100 (rpm)
